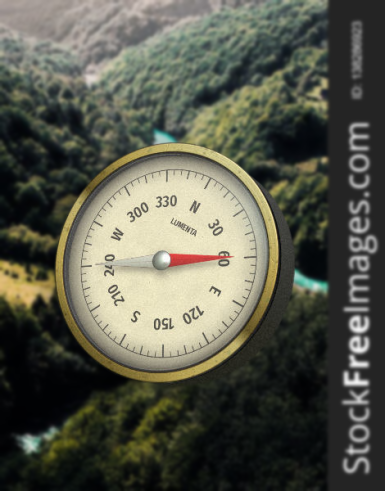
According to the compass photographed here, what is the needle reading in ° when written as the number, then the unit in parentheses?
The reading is 60 (°)
